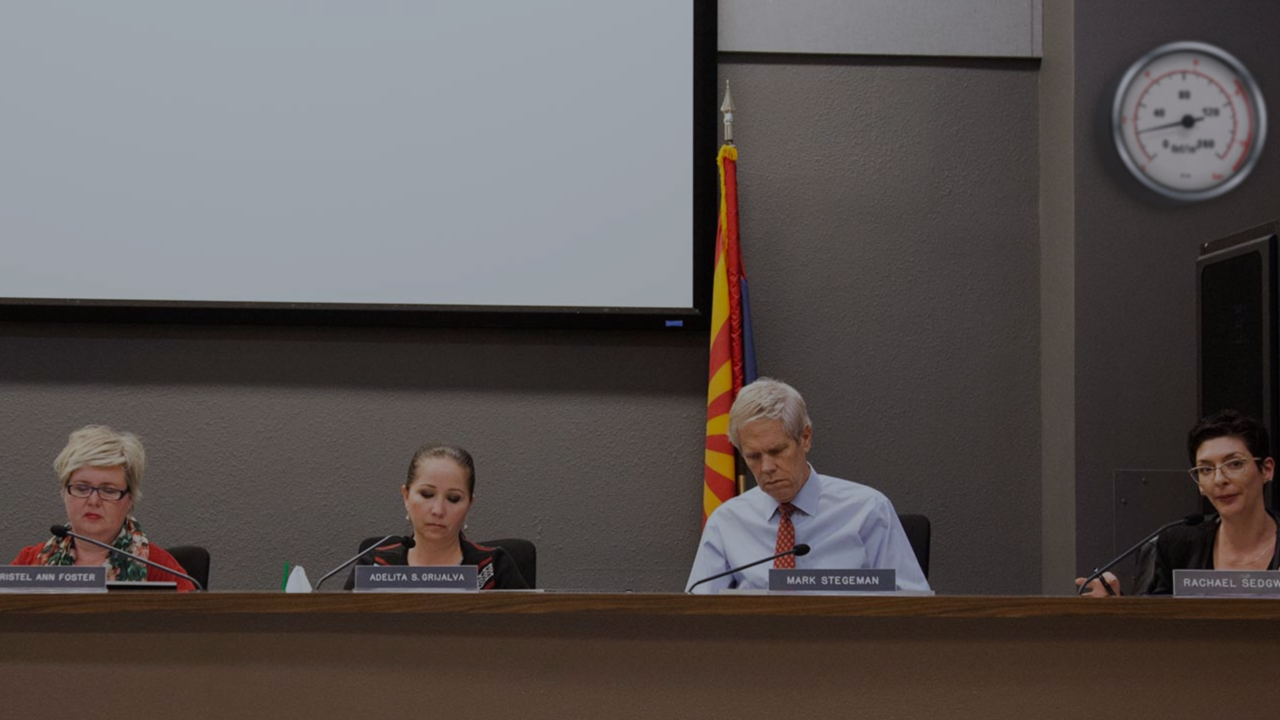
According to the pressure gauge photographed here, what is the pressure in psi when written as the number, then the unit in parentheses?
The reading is 20 (psi)
